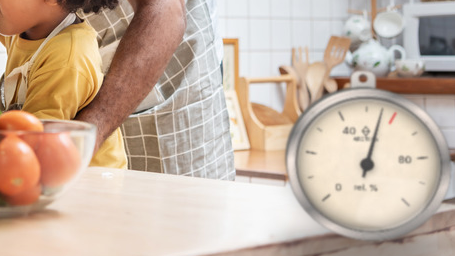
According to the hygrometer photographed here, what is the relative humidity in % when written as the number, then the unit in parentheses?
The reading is 55 (%)
